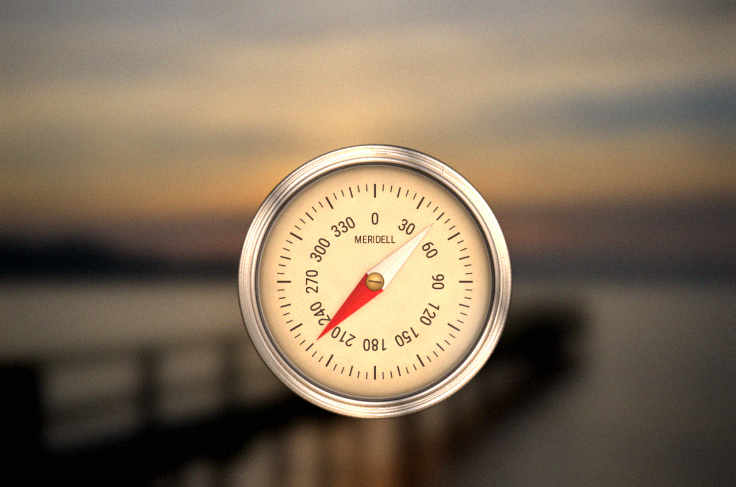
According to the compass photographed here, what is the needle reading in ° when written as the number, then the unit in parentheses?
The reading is 225 (°)
